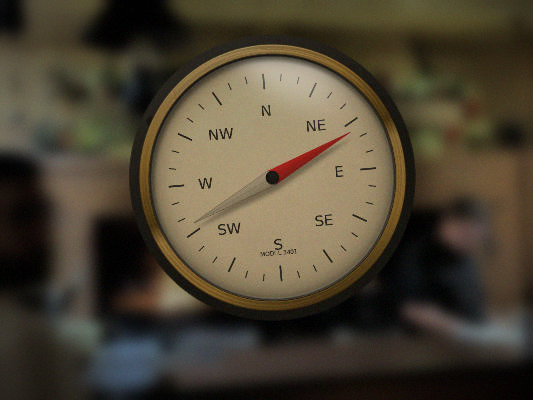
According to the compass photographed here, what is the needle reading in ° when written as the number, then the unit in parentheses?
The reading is 65 (°)
